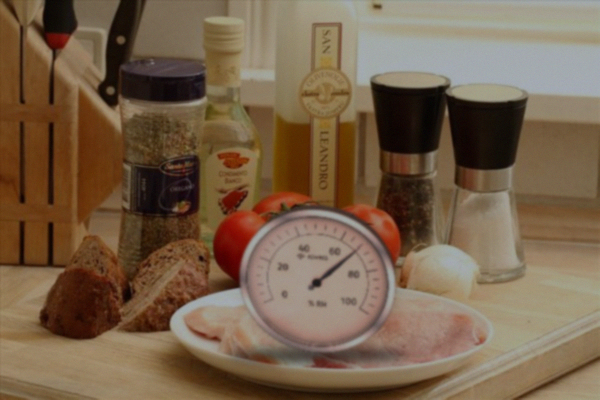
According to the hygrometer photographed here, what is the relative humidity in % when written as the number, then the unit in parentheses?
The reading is 68 (%)
